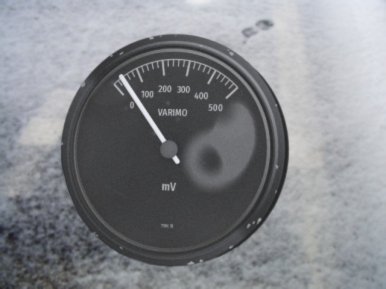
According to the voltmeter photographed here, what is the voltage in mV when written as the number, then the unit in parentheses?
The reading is 40 (mV)
